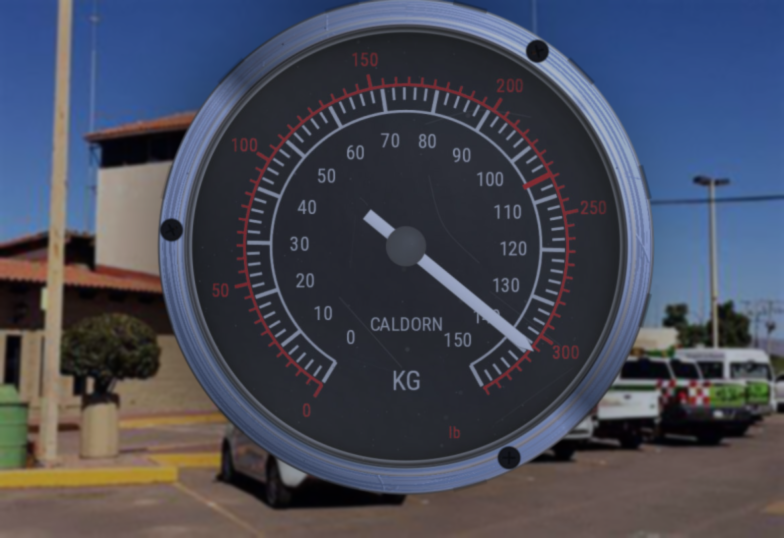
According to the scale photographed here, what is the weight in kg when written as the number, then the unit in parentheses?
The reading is 139 (kg)
